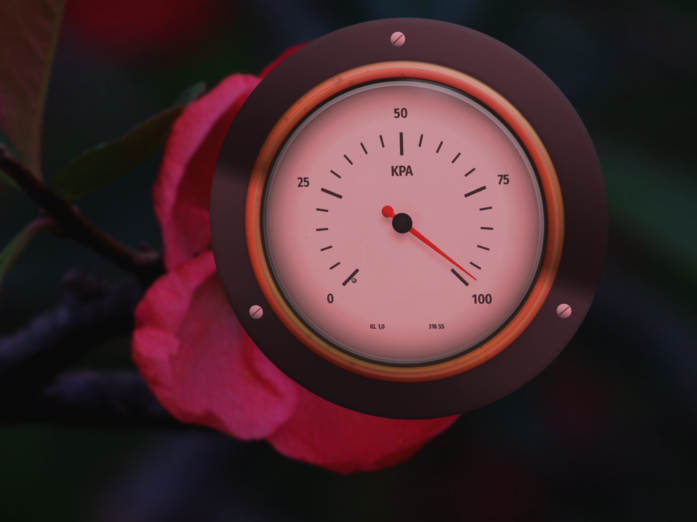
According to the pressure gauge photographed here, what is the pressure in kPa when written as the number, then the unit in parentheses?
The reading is 97.5 (kPa)
